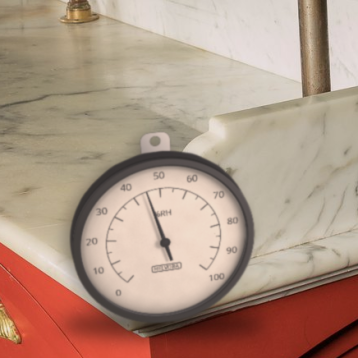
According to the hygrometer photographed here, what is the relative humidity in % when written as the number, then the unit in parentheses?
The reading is 45 (%)
